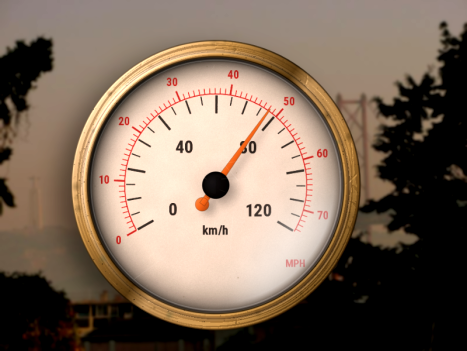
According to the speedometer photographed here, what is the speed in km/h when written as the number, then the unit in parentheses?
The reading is 77.5 (km/h)
